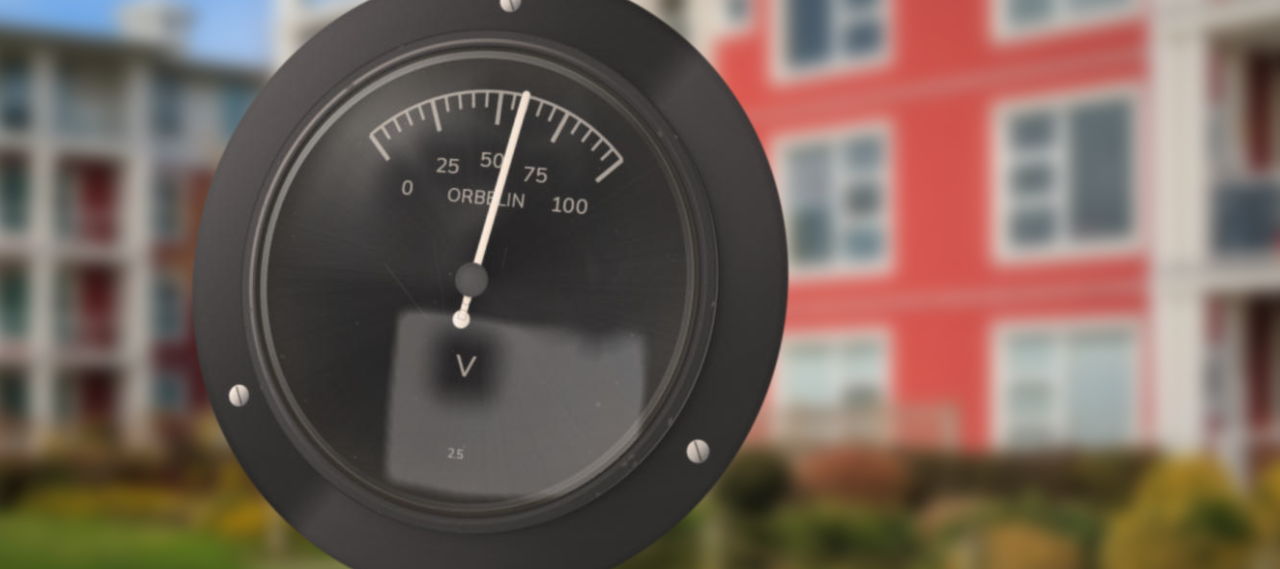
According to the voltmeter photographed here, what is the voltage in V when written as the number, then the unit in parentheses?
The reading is 60 (V)
